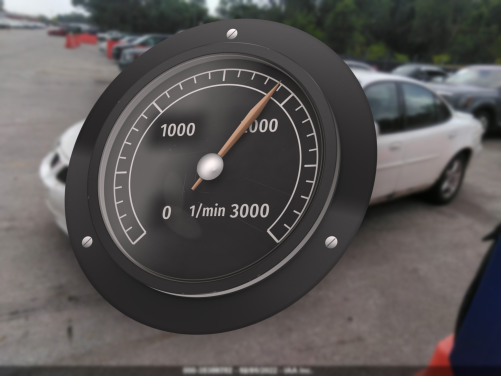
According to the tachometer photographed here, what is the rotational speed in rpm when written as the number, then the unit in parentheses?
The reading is 1900 (rpm)
